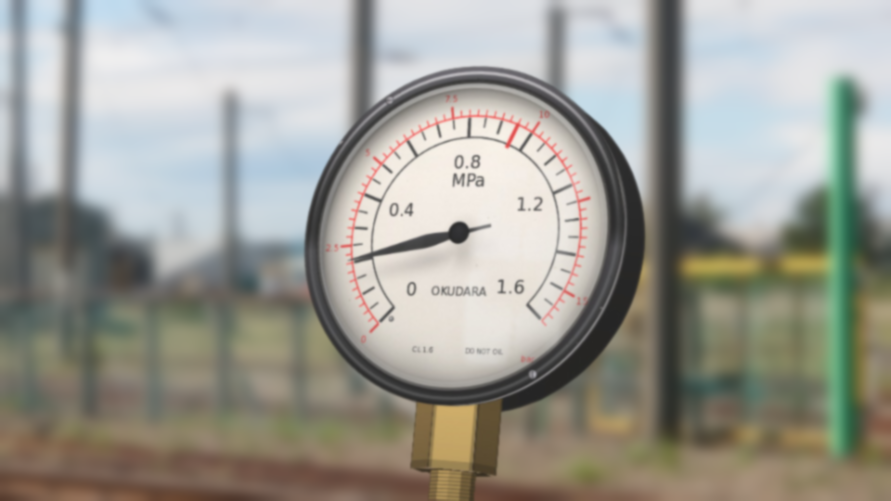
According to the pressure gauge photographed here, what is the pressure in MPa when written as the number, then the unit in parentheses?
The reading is 0.2 (MPa)
